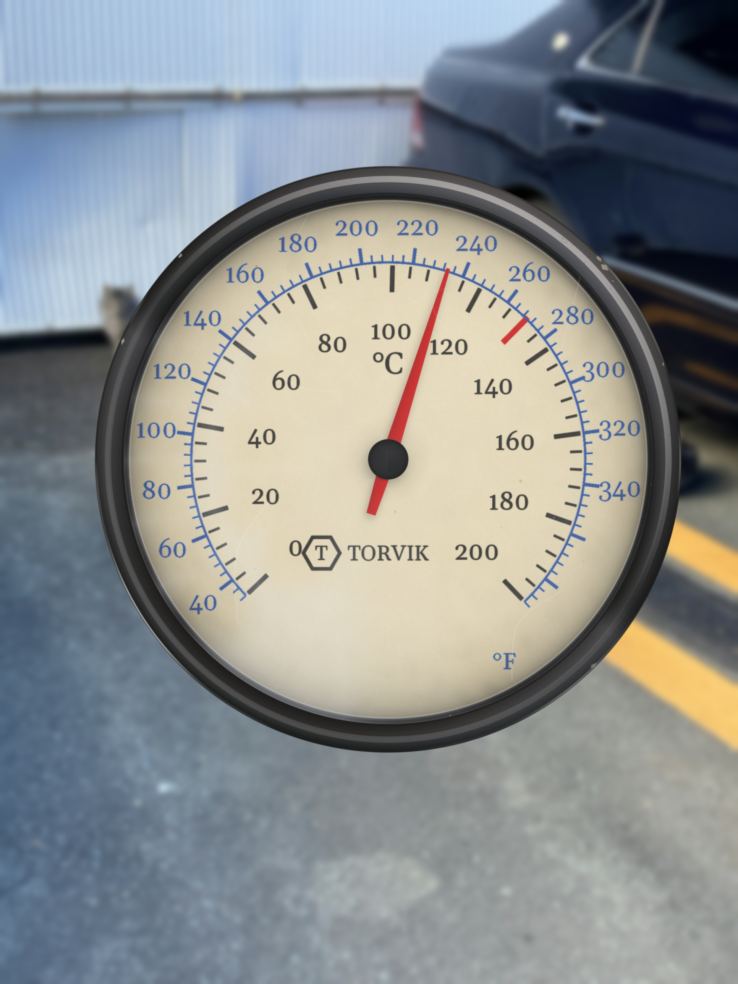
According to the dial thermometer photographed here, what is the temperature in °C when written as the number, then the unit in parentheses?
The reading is 112 (°C)
